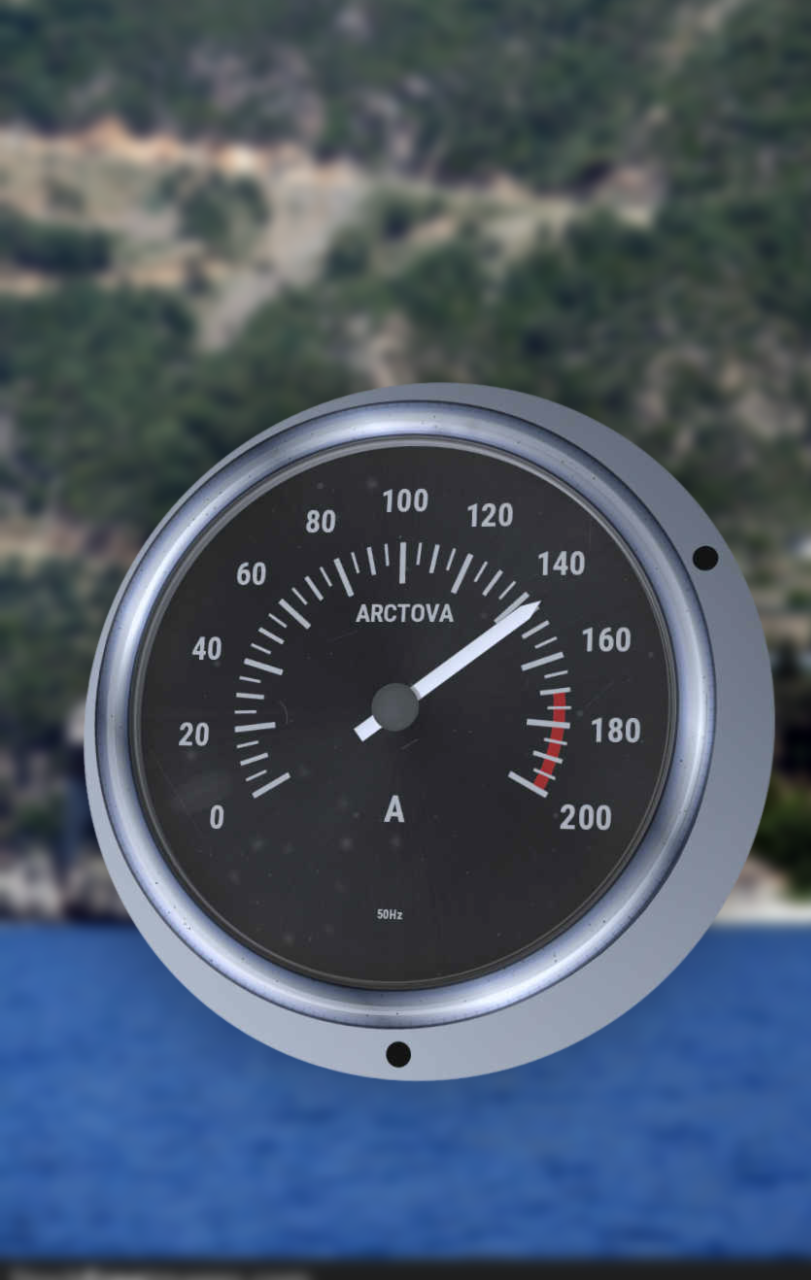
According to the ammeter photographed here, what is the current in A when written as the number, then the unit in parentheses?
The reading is 145 (A)
